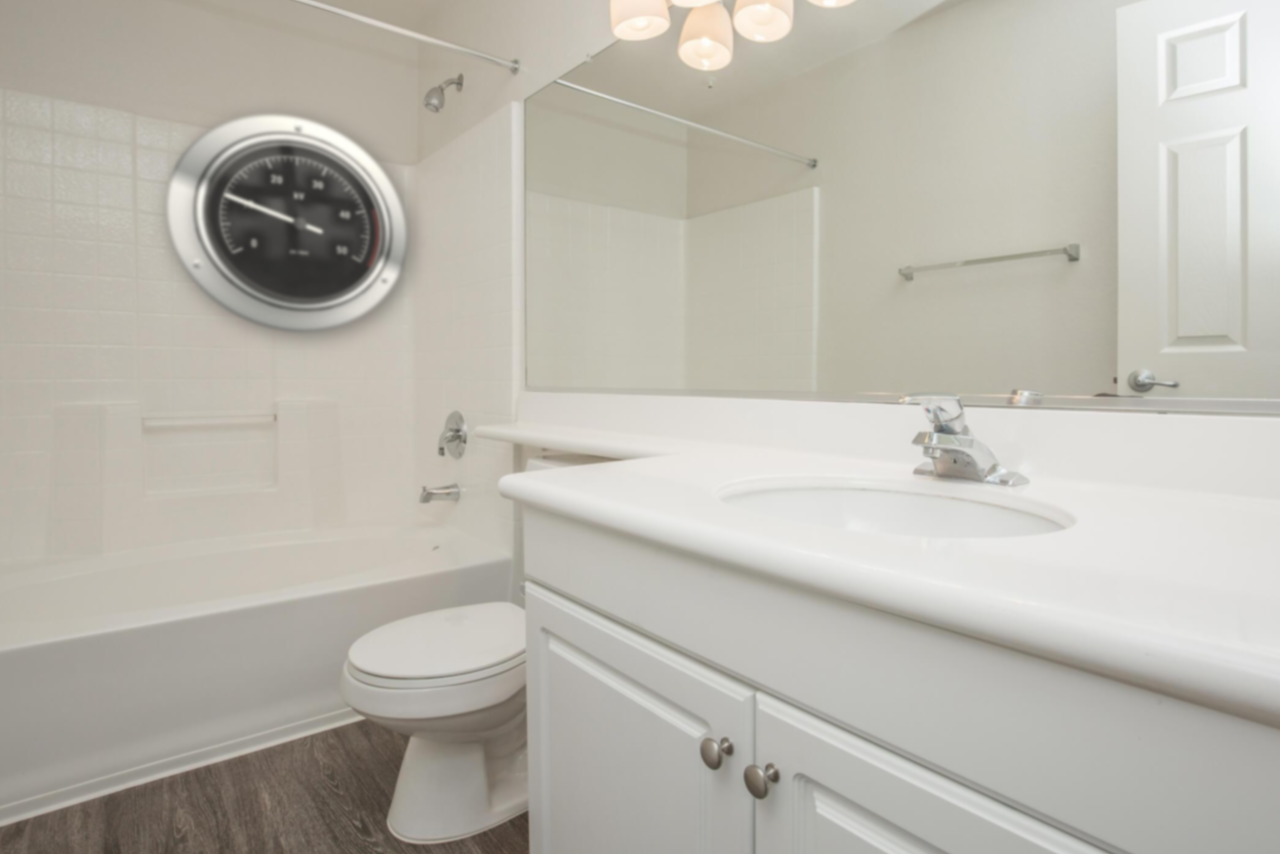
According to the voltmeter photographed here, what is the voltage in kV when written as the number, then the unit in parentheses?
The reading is 10 (kV)
